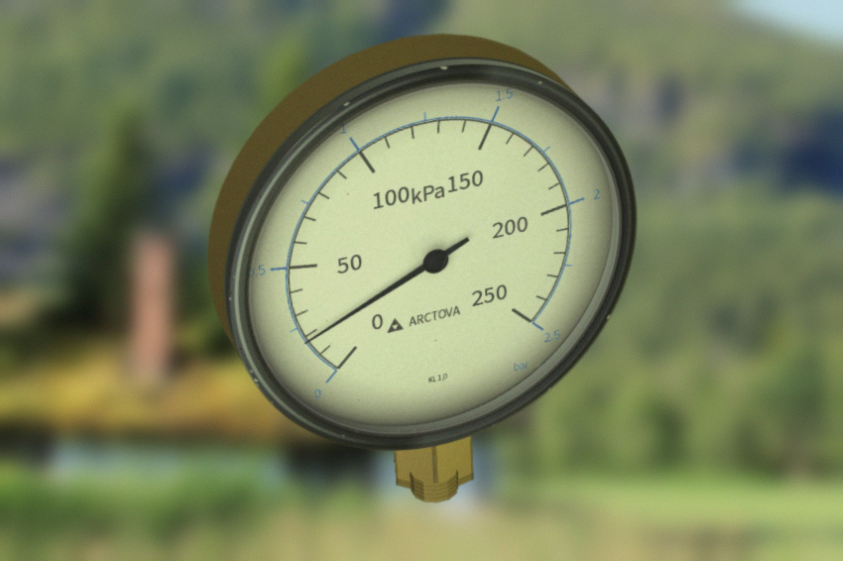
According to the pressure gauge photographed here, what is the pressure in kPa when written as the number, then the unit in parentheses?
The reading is 20 (kPa)
